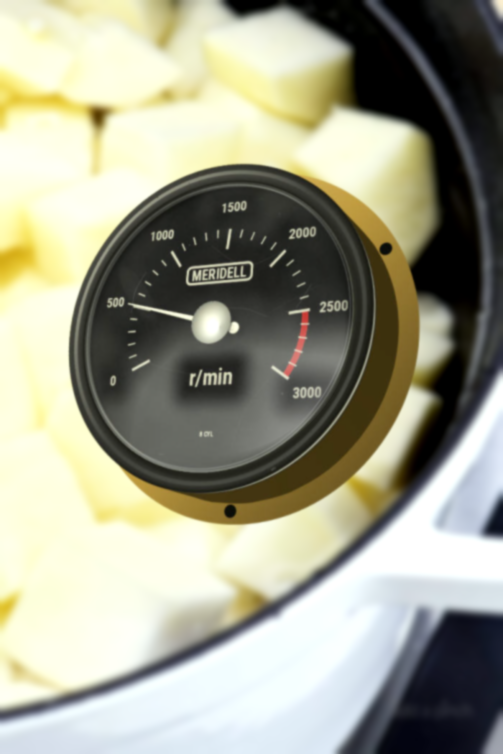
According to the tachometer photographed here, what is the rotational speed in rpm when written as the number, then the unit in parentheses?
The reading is 500 (rpm)
